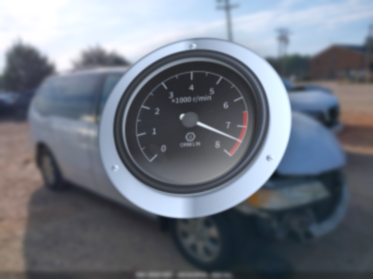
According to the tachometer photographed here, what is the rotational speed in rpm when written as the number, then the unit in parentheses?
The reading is 7500 (rpm)
